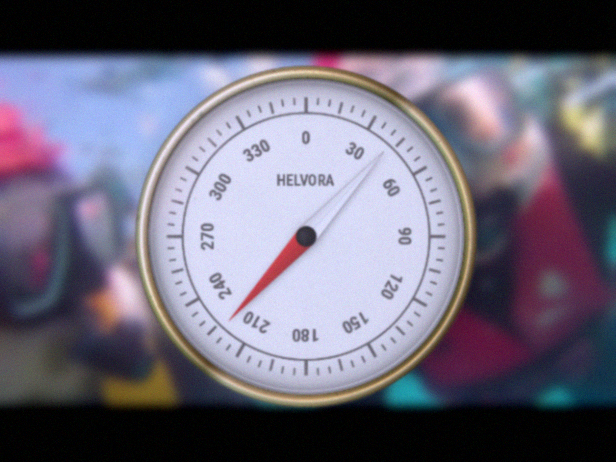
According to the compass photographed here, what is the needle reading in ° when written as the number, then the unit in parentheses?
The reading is 222.5 (°)
